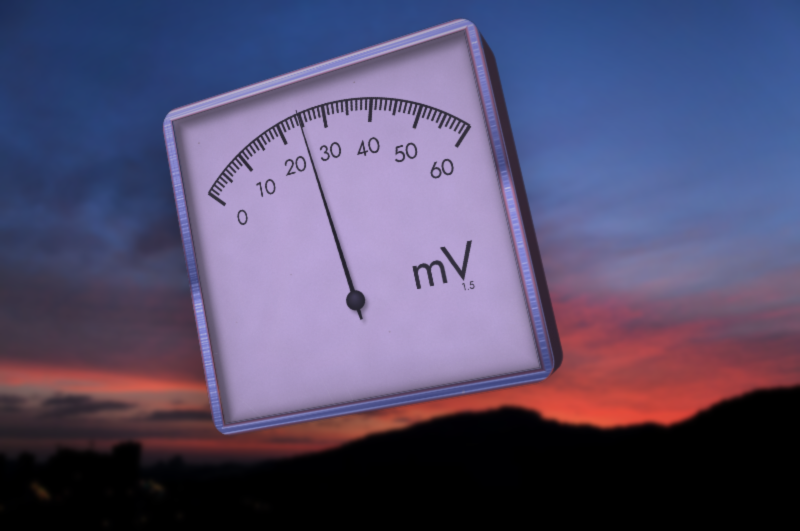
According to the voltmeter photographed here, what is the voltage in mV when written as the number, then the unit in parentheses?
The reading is 25 (mV)
